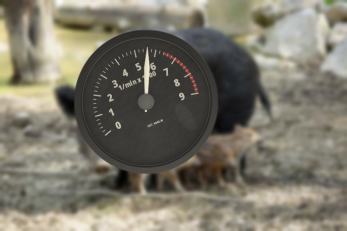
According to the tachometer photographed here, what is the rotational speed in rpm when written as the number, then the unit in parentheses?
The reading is 5600 (rpm)
